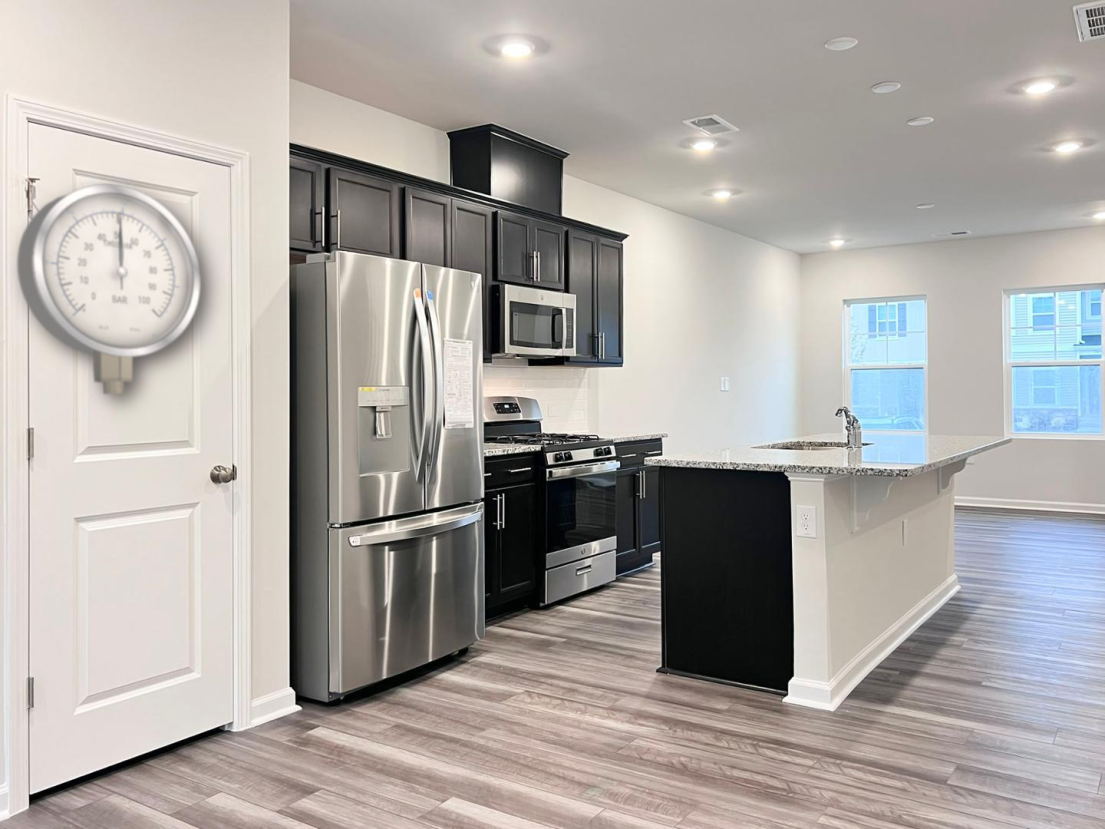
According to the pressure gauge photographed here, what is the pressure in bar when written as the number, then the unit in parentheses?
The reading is 50 (bar)
